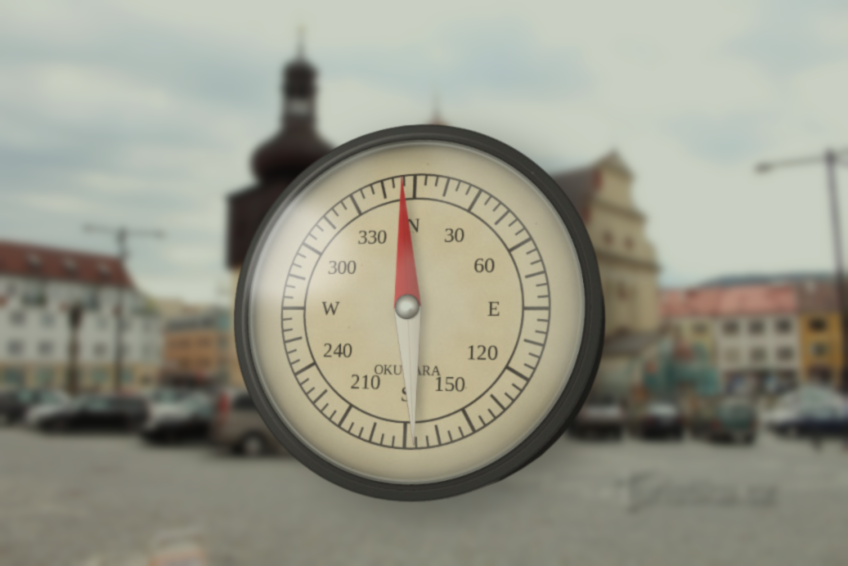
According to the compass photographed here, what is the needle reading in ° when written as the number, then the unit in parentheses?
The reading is 355 (°)
